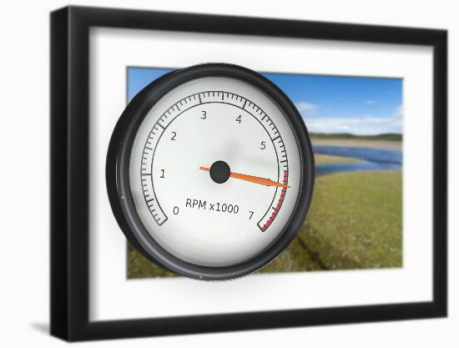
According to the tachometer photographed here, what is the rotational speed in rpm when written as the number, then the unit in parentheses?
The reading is 6000 (rpm)
